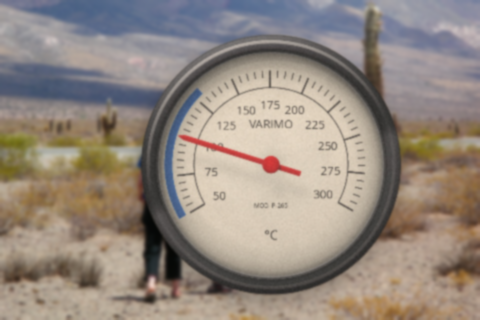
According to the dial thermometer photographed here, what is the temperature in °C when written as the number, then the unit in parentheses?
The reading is 100 (°C)
